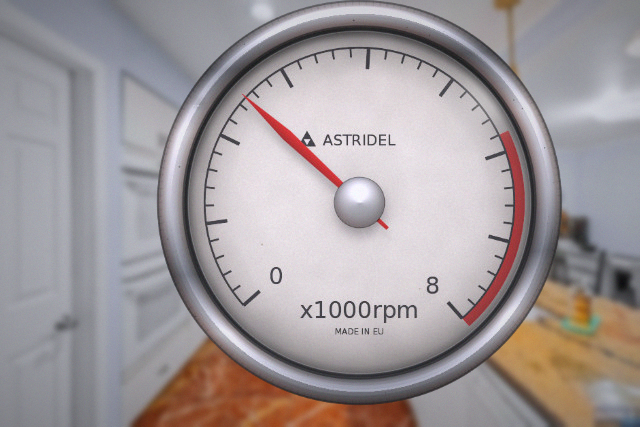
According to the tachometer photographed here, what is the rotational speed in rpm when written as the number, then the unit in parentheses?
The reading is 2500 (rpm)
